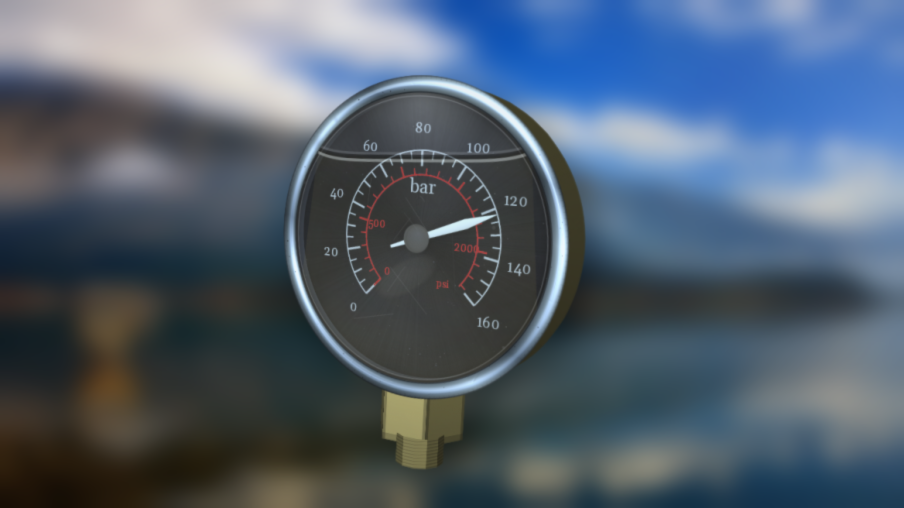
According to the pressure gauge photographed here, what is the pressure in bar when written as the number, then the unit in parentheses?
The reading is 122.5 (bar)
